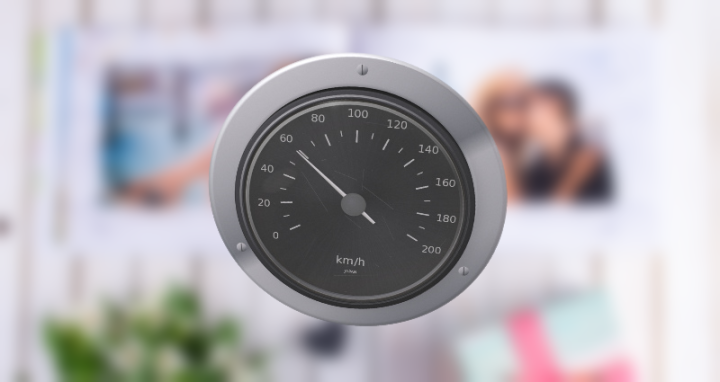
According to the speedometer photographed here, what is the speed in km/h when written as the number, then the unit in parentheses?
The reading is 60 (km/h)
